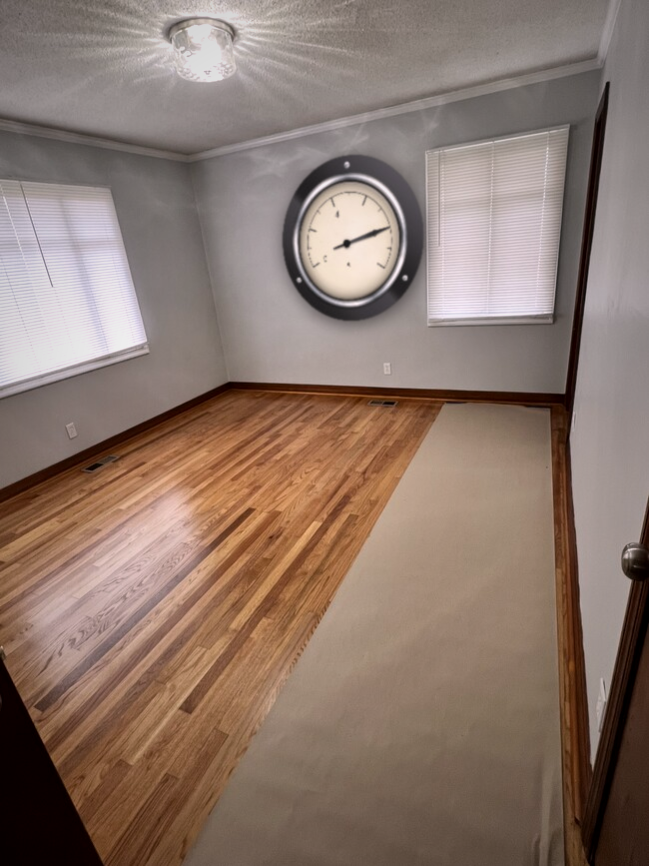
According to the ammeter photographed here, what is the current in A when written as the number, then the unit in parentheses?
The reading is 8 (A)
